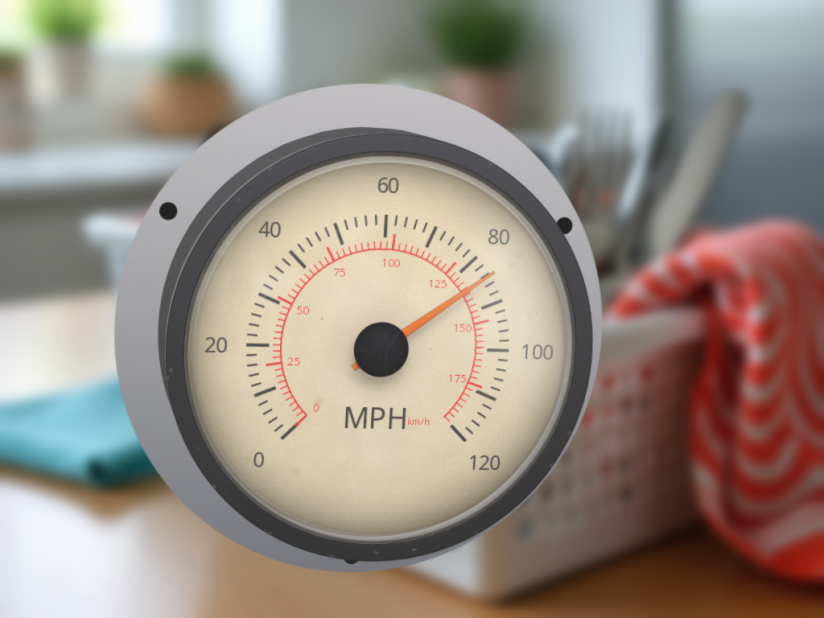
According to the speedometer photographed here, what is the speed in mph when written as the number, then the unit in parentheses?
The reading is 84 (mph)
